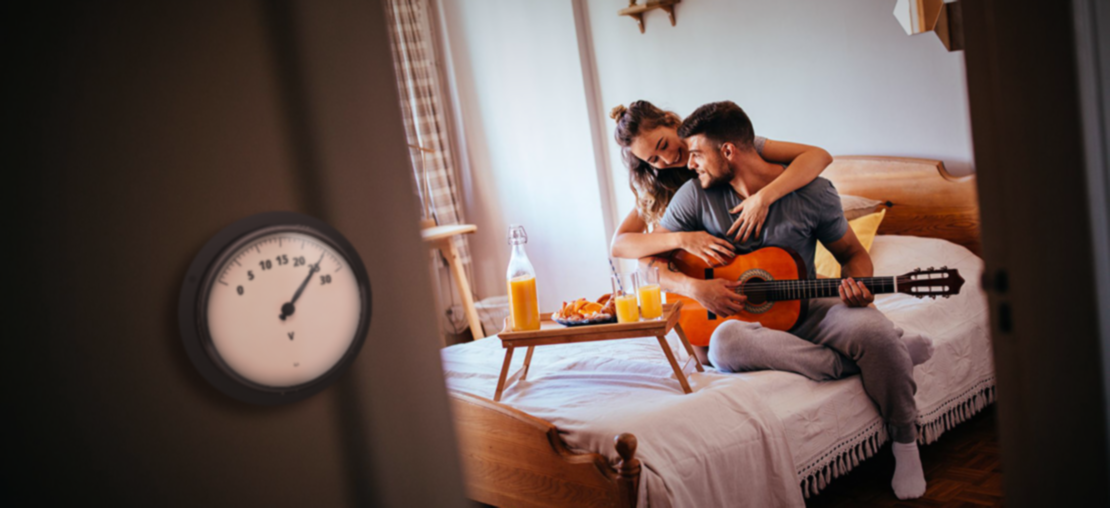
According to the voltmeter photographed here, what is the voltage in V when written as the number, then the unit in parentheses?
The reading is 25 (V)
